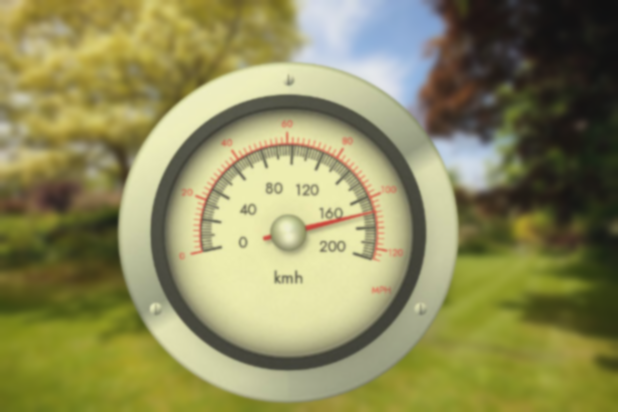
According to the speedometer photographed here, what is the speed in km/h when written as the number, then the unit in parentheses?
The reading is 170 (km/h)
